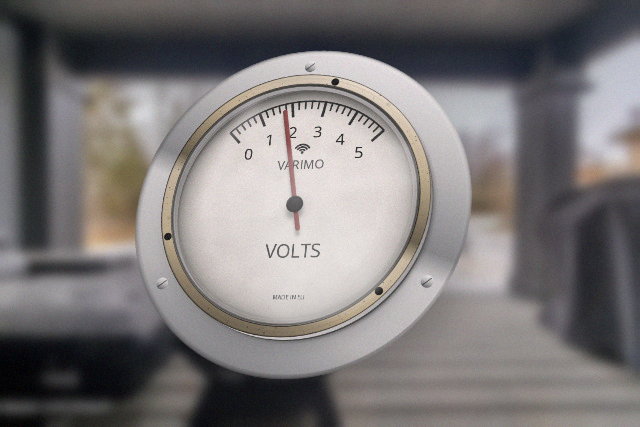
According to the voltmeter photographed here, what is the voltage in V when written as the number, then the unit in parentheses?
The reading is 1.8 (V)
